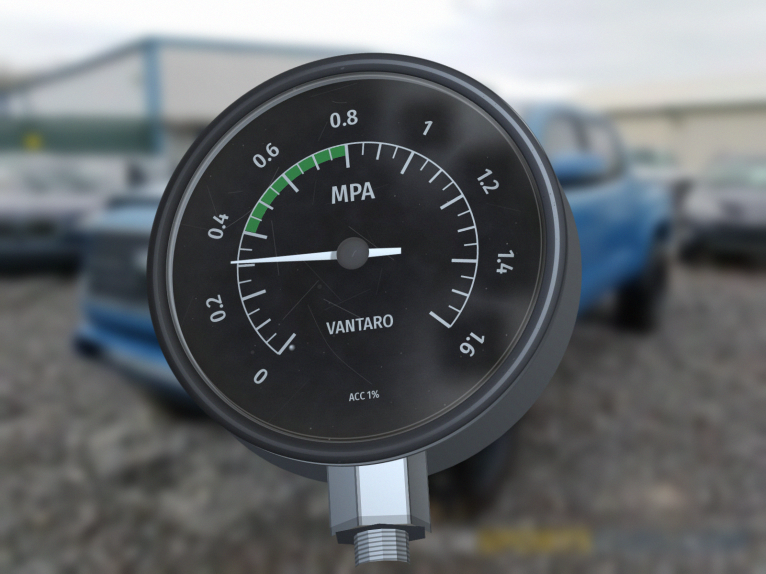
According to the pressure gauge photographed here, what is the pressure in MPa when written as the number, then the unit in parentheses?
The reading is 0.3 (MPa)
